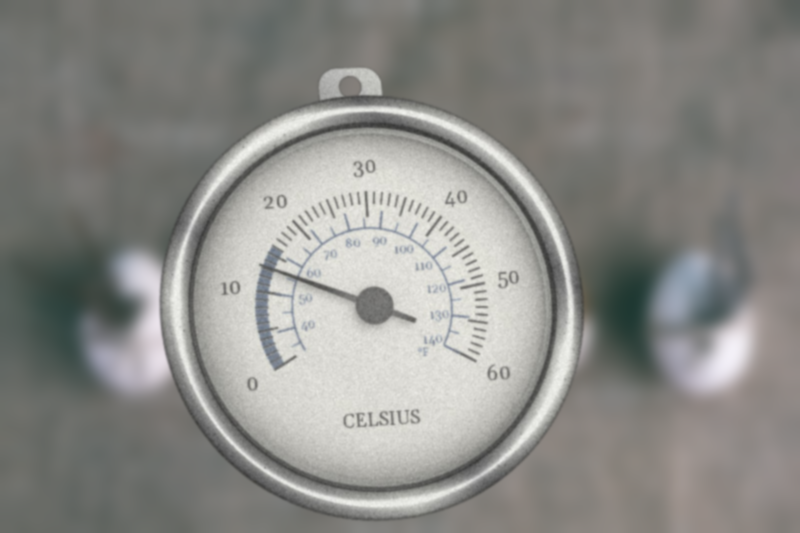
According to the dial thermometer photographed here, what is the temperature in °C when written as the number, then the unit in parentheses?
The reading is 13 (°C)
